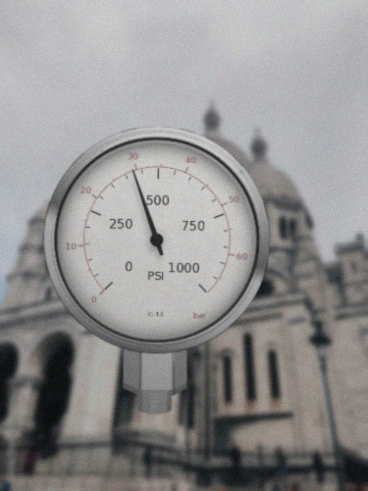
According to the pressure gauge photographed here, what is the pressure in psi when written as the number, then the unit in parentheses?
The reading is 425 (psi)
